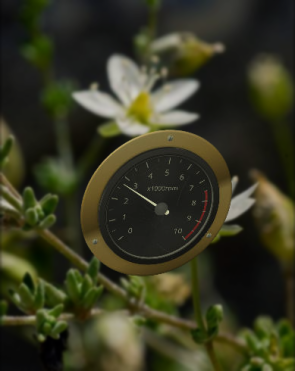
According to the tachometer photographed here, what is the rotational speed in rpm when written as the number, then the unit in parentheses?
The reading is 2750 (rpm)
